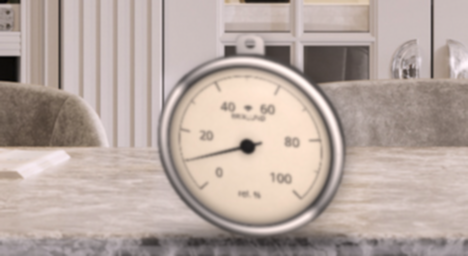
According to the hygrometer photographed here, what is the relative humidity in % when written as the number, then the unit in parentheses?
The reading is 10 (%)
